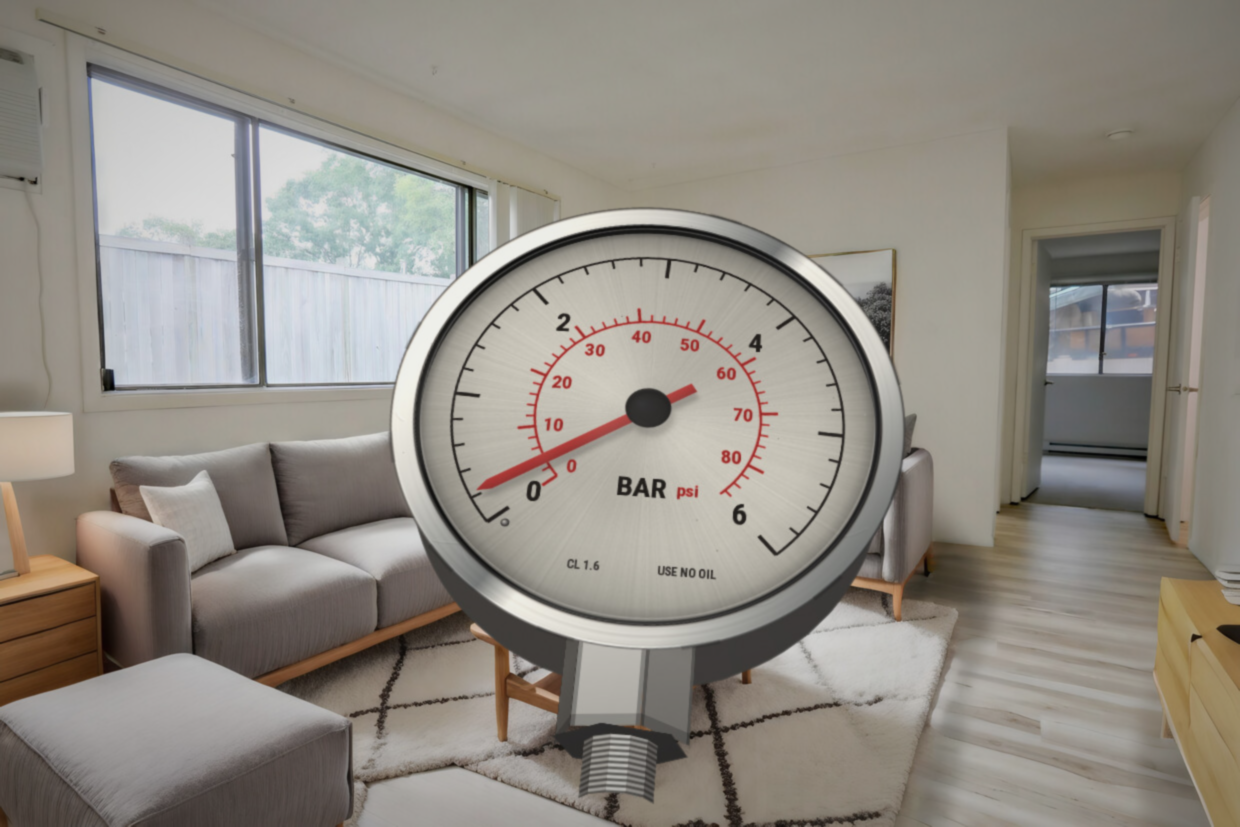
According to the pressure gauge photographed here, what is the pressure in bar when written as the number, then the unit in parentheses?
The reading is 0.2 (bar)
